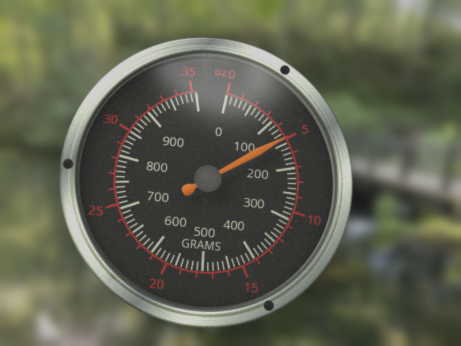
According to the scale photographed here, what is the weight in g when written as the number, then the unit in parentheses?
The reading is 140 (g)
